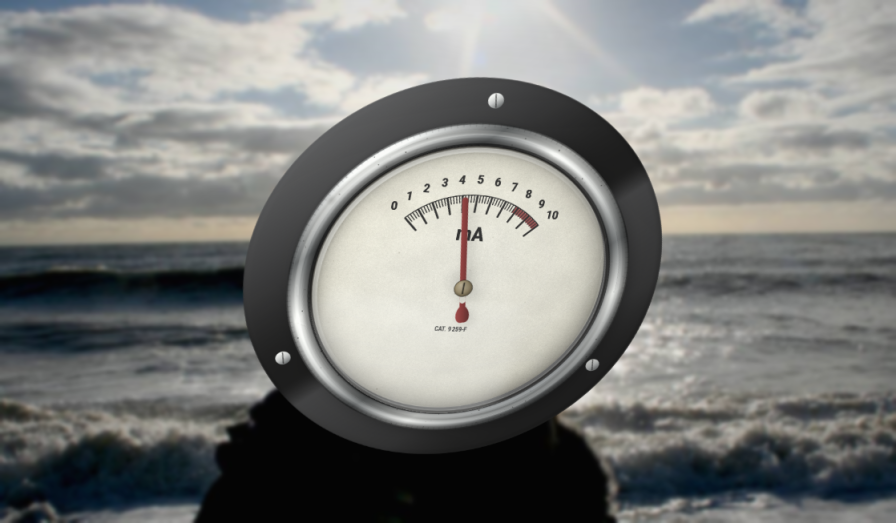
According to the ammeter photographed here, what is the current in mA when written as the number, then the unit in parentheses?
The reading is 4 (mA)
